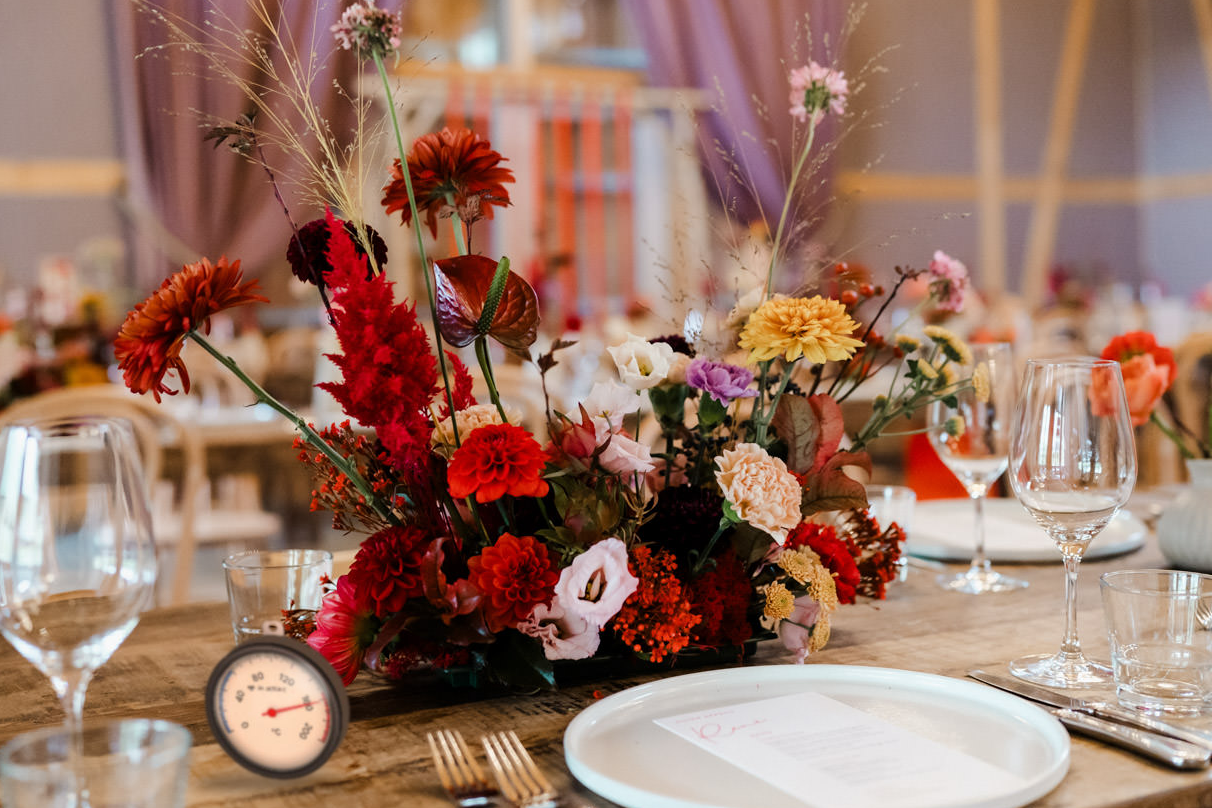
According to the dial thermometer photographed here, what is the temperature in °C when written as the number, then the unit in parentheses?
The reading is 160 (°C)
